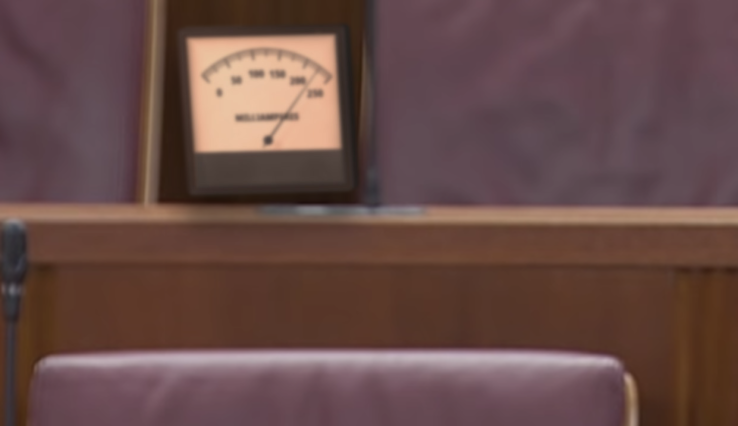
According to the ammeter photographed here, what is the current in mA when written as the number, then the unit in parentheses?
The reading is 225 (mA)
